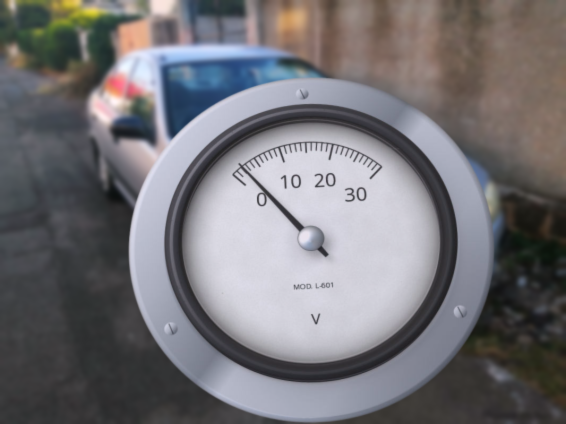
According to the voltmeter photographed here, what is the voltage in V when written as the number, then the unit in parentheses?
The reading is 2 (V)
